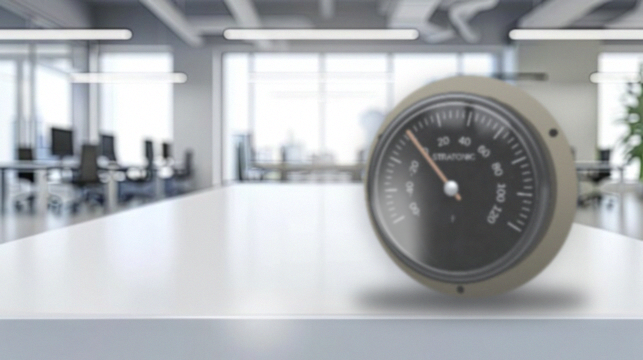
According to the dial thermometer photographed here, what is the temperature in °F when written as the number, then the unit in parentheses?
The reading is 0 (°F)
